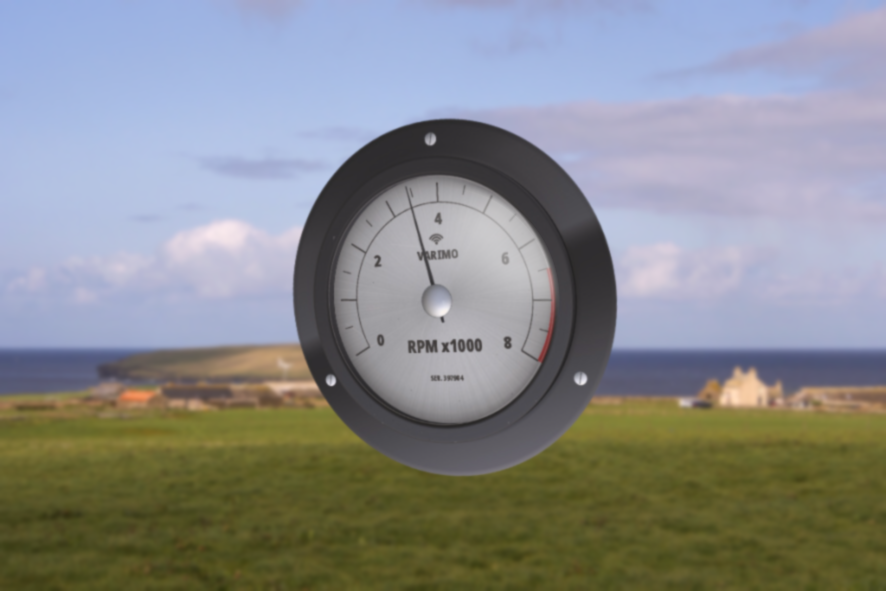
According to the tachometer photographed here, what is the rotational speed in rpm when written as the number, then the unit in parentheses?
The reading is 3500 (rpm)
